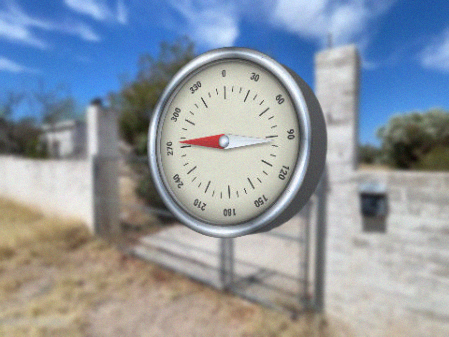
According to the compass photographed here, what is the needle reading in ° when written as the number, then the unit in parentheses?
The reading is 275 (°)
